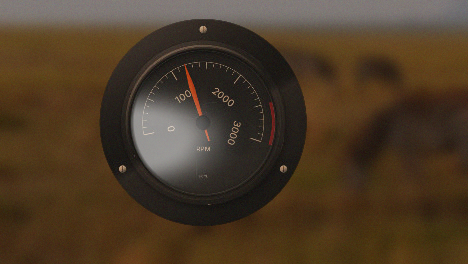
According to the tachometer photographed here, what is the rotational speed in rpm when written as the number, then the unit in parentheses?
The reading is 1200 (rpm)
